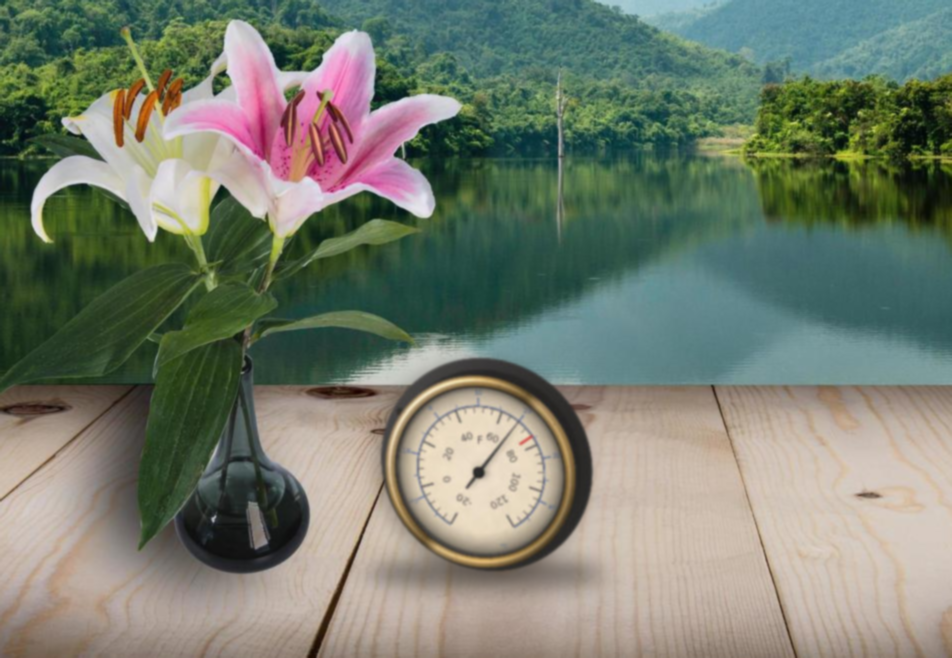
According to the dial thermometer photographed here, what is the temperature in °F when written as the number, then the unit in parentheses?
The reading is 68 (°F)
